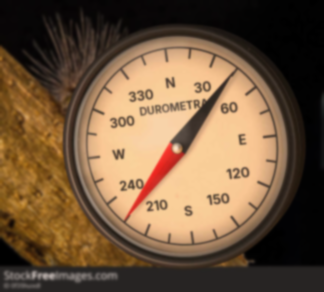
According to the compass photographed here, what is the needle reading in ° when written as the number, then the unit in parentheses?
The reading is 225 (°)
